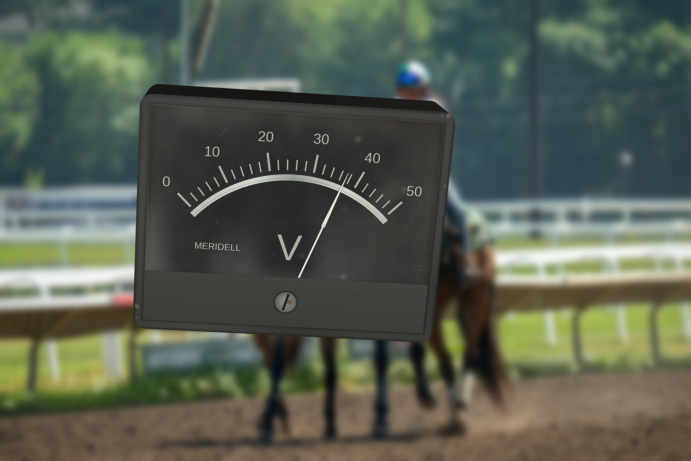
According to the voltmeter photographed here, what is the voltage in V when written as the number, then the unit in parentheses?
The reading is 37 (V)
